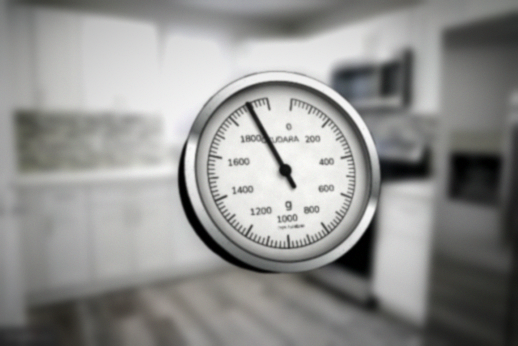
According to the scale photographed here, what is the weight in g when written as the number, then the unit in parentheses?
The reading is 1900 (g)
